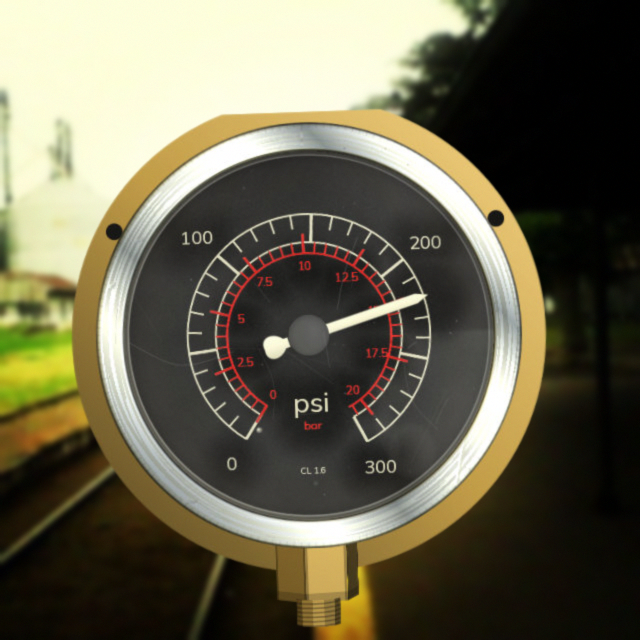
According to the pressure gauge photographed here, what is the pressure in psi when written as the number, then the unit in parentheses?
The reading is 220 (psi)
